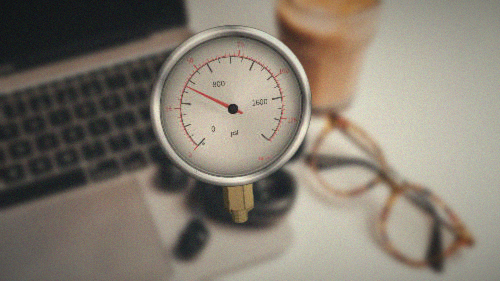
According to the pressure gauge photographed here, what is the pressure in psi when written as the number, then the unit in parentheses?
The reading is 550 (psi)
